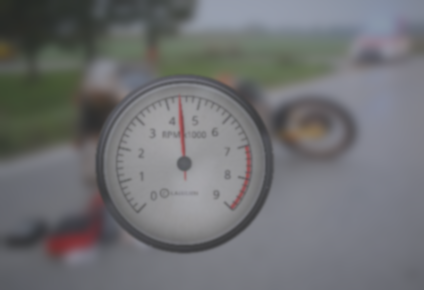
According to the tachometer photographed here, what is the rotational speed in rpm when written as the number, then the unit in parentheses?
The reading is 4400 (rpm)
